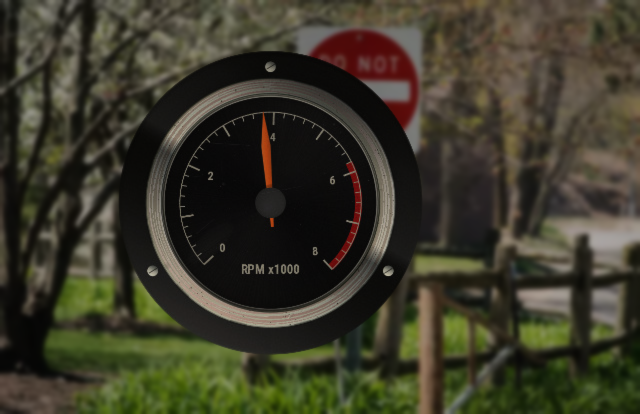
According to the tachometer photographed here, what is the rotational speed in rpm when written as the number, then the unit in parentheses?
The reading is 3800 (rpm)
